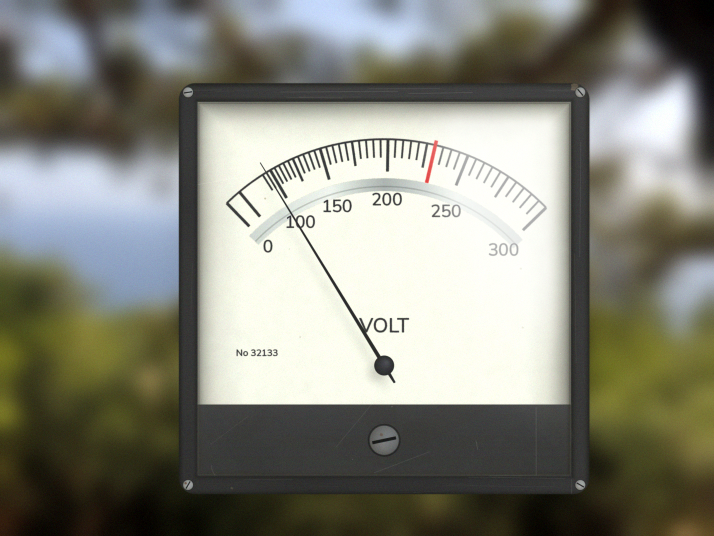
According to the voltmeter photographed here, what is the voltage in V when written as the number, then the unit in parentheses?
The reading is 95 (V)
